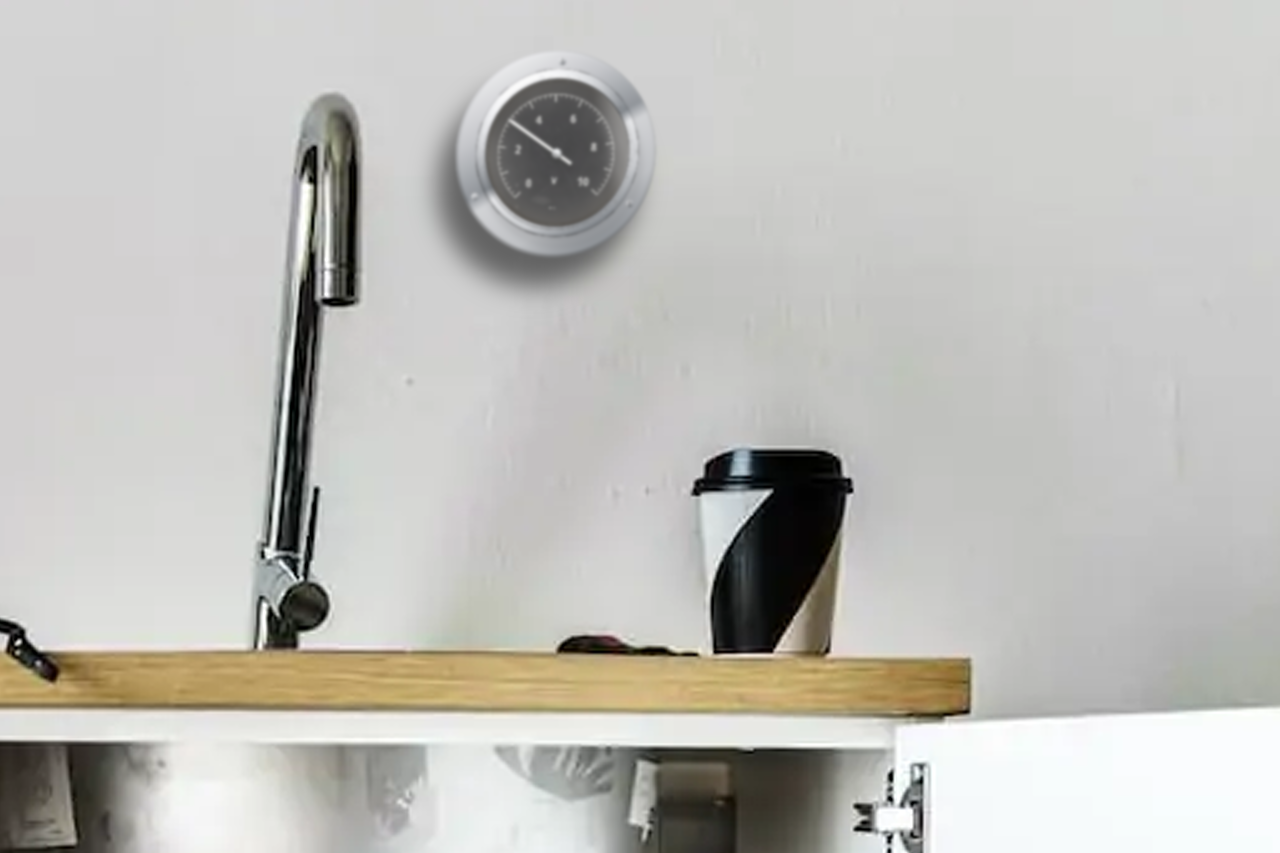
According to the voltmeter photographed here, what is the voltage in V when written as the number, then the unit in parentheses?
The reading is 3 (V)
